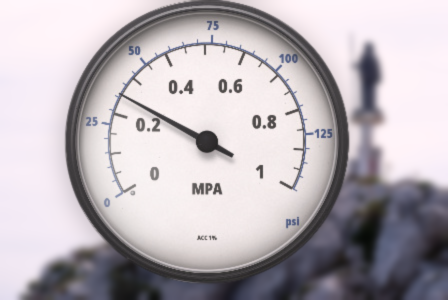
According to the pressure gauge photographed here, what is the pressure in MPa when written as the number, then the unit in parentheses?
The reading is 0.25 (MPa)
